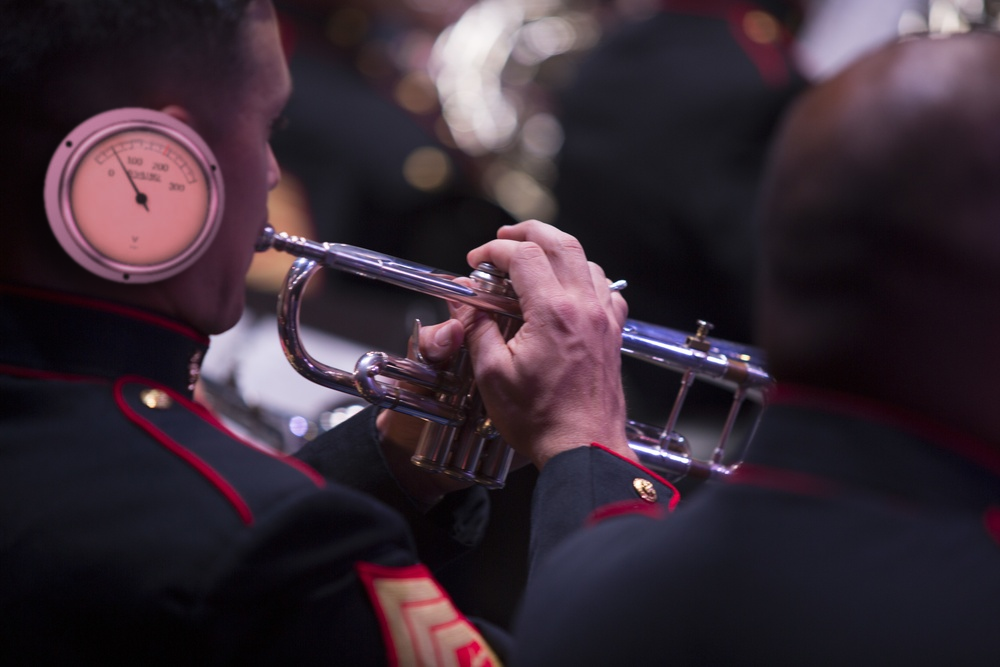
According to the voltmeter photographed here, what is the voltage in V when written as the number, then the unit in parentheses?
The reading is 50 (V)
